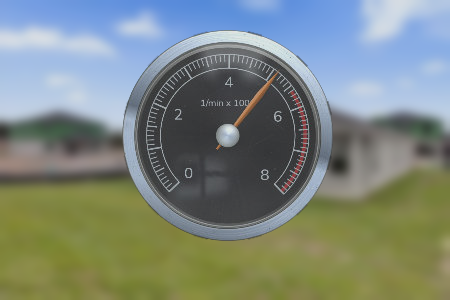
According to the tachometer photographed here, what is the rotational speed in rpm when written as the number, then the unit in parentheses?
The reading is 5100 (rpm)
